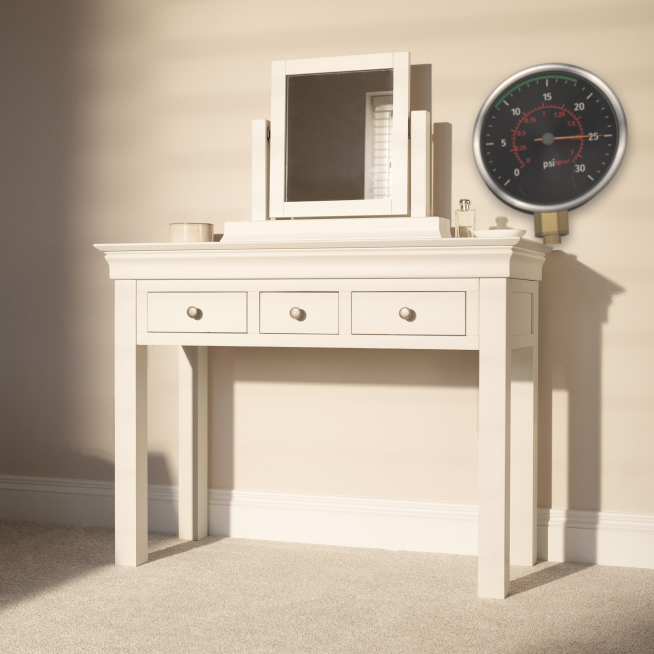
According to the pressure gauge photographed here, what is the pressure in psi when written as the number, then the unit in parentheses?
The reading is 25 (psi)
